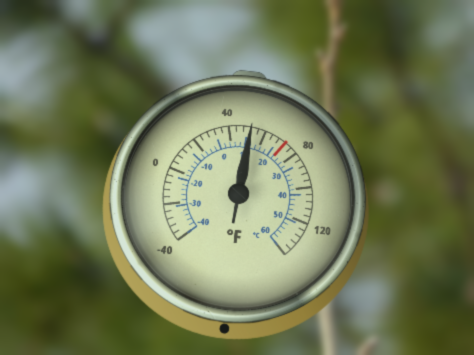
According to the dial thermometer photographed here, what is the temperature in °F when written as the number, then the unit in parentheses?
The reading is 52 (°F)
